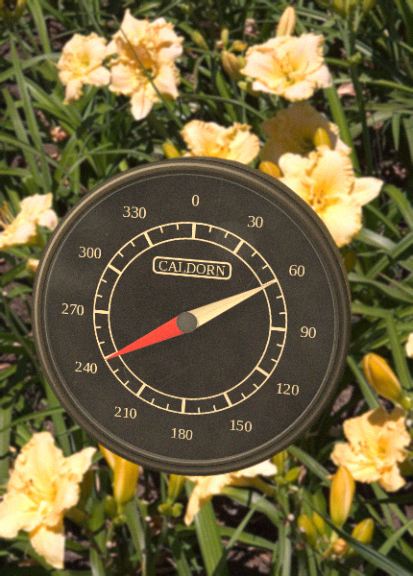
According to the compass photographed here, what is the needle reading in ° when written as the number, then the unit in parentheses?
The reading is 240 (°)
